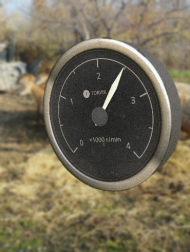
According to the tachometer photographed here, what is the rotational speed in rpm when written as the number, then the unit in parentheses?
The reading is 2500 (rpm)
